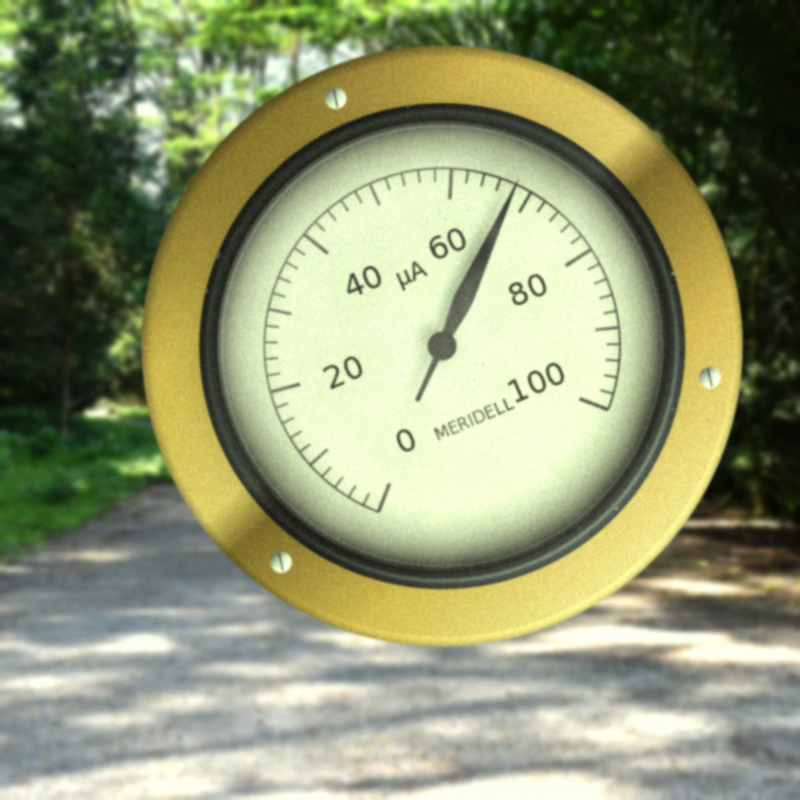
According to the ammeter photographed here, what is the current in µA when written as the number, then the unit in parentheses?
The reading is 68 (µA)
